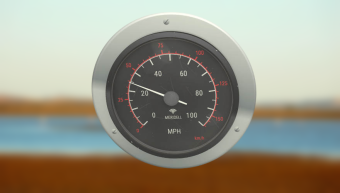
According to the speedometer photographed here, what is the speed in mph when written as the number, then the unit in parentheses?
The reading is 25 (mph)
